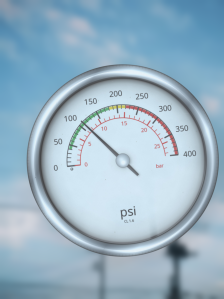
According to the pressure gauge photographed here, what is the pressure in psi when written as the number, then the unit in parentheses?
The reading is 110 (psi)
